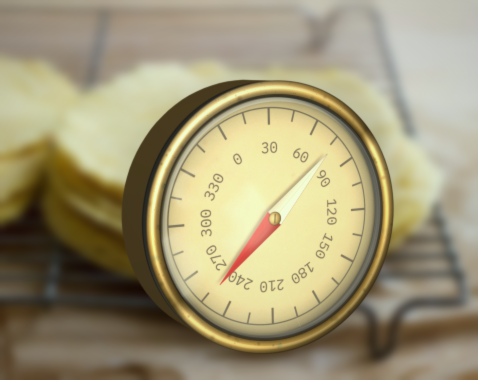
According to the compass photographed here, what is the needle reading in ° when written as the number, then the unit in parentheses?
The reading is 255 (°)
